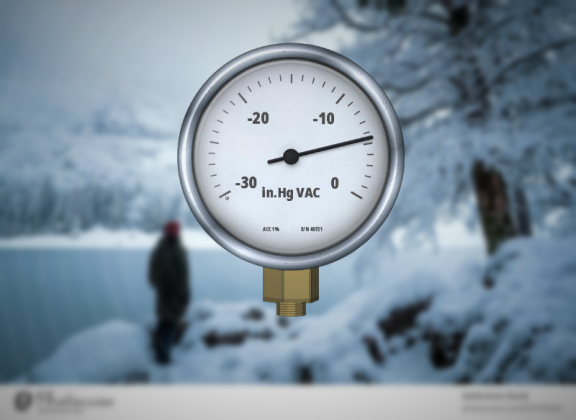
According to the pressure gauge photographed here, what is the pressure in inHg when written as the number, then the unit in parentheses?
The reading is -5.5 (inHg)
